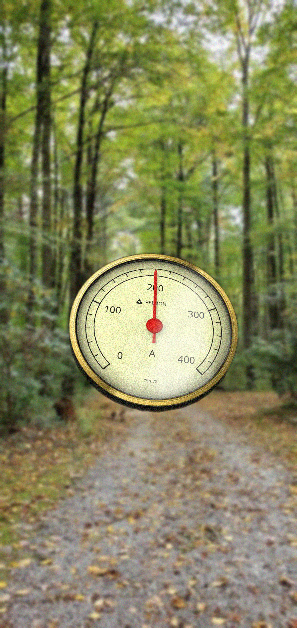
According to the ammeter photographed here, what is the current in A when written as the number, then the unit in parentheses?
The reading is 200 (A)
